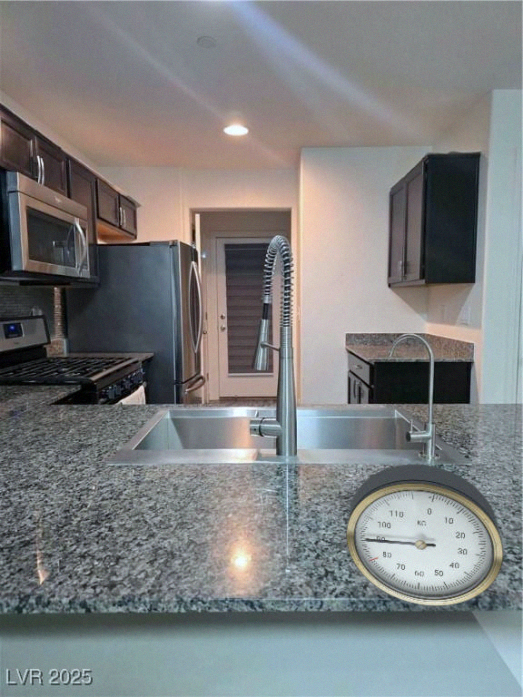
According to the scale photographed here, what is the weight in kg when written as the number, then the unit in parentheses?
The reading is 90 (kg)
